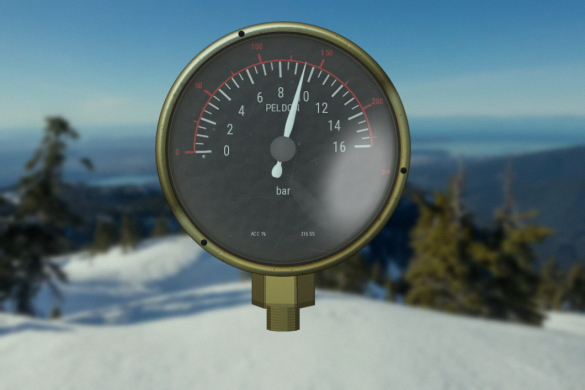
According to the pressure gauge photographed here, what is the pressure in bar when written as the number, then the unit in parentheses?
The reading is 9.5 (bar)
